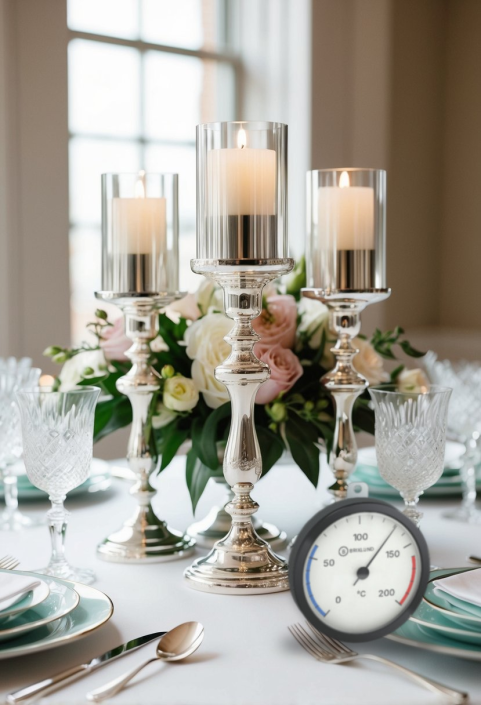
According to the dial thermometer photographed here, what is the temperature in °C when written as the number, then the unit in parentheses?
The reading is 130 (°C)
